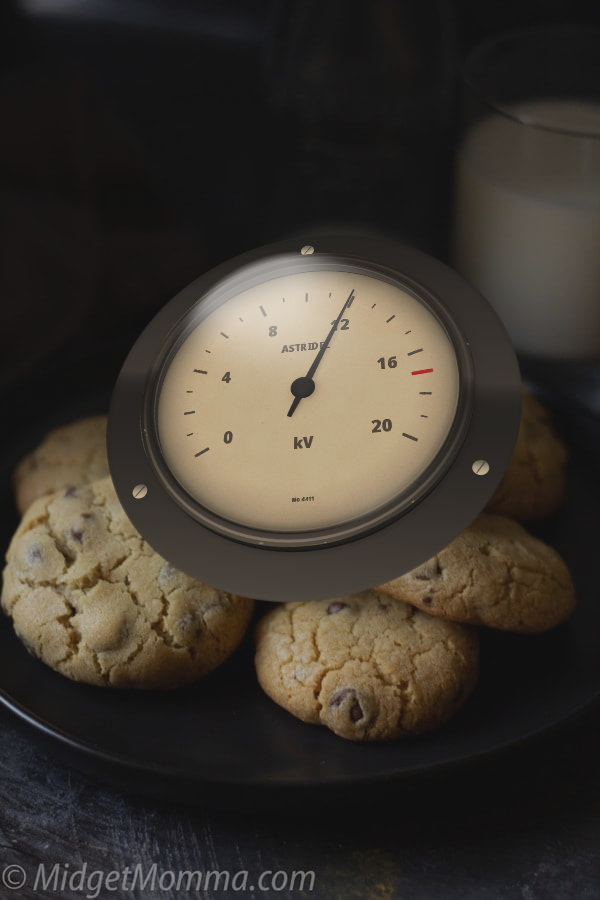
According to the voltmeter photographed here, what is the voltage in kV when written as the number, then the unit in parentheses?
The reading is 12 (kV)
